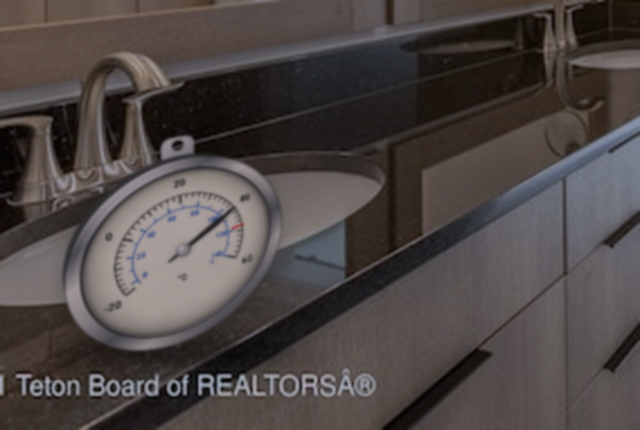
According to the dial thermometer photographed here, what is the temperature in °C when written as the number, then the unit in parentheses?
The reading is 40 (°C)
